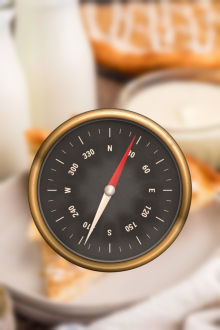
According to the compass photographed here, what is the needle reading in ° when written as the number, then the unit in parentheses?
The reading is 25 (°)
